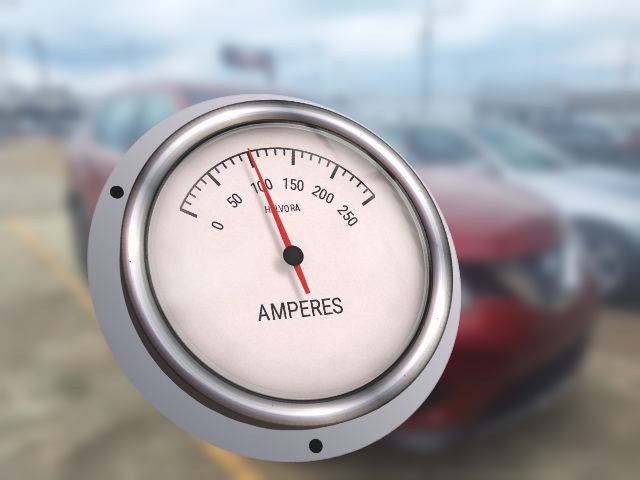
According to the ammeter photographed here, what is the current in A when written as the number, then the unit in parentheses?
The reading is 100 (A)
